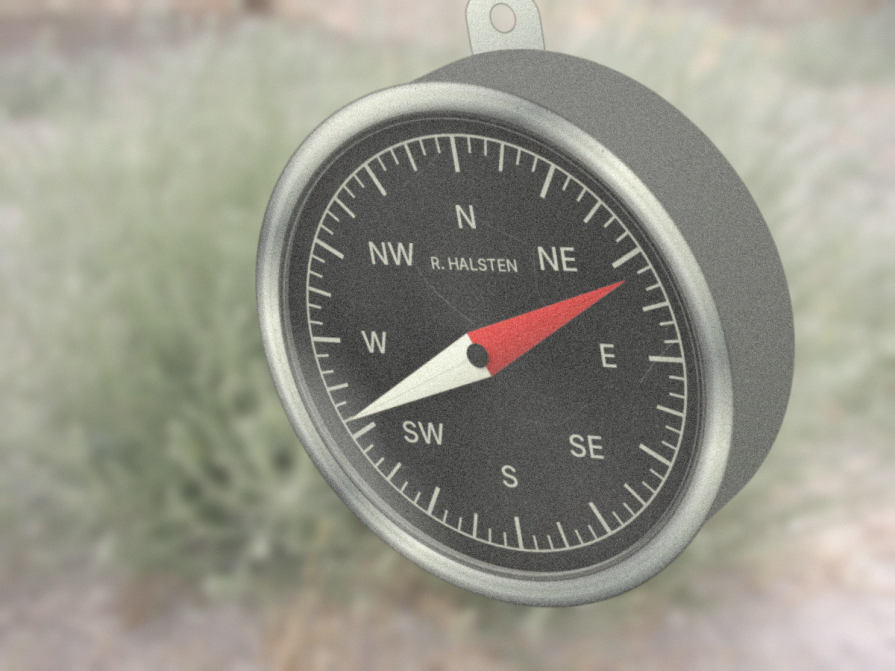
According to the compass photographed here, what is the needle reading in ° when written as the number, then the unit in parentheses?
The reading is 65 (°)
